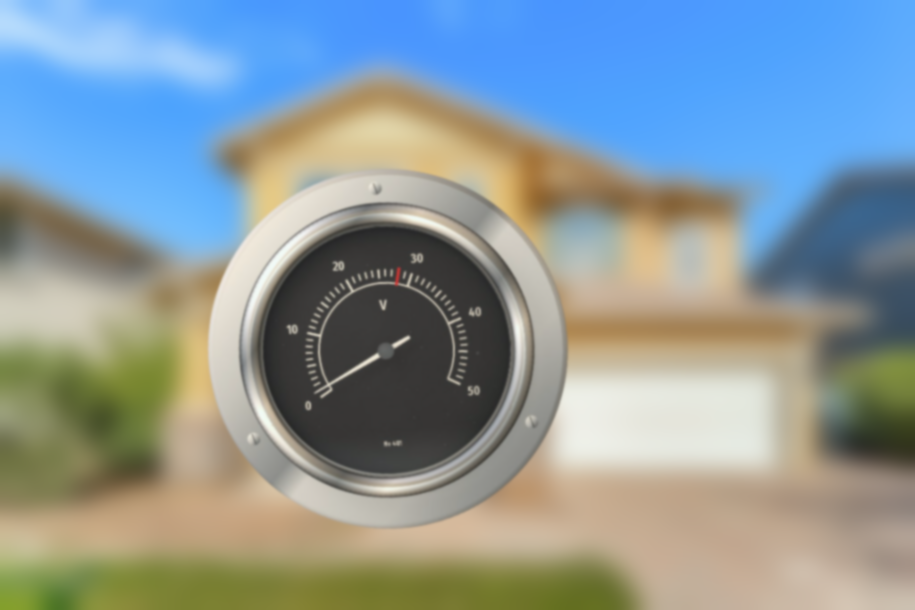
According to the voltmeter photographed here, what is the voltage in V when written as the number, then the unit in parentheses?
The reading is 1 (V)
